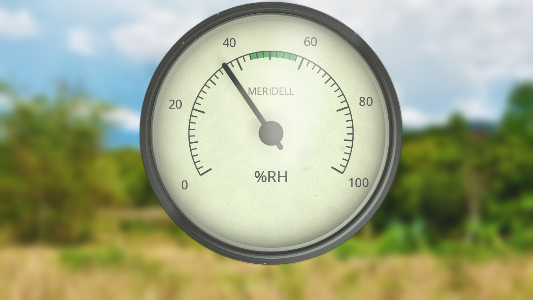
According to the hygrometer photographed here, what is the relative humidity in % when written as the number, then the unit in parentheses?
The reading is 36 (%)
